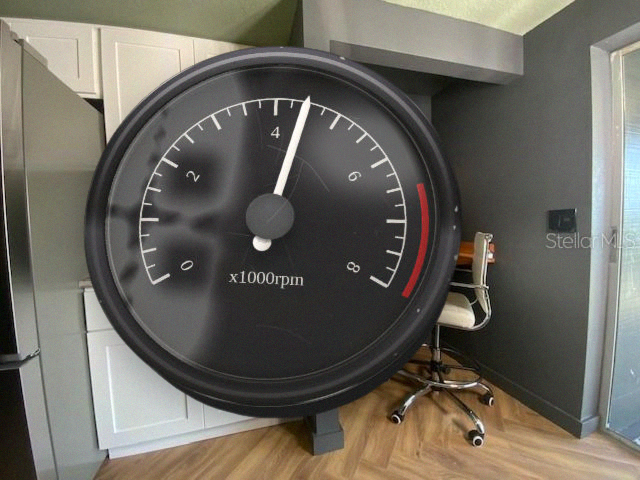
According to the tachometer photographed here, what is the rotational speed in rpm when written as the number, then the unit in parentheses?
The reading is 4500 (rpm)
